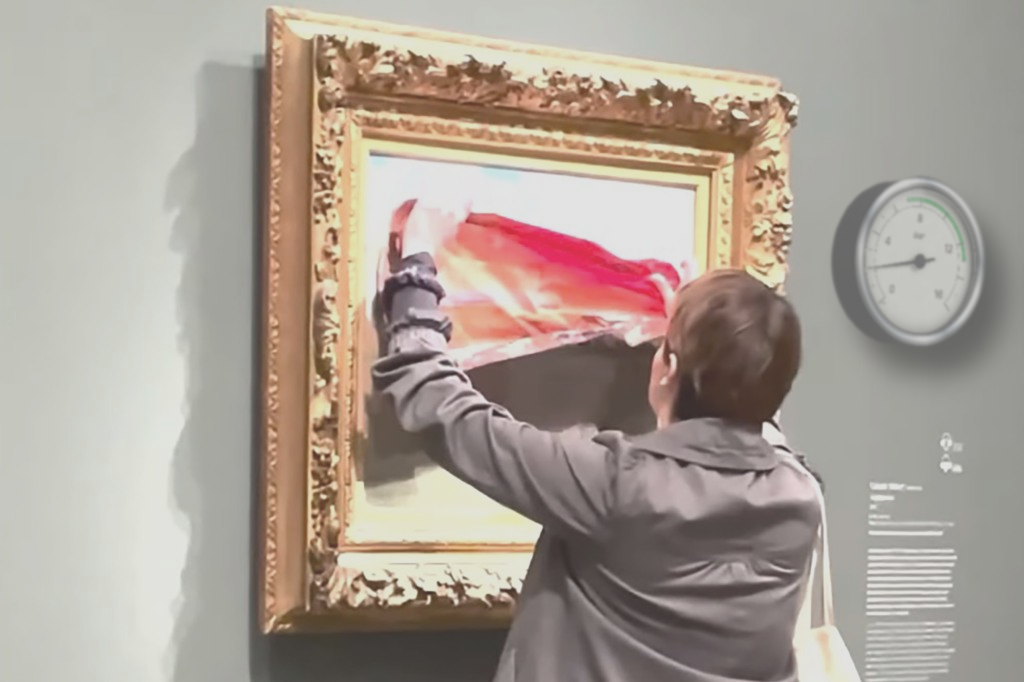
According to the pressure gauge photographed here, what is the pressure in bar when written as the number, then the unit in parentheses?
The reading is 2 (bar)
